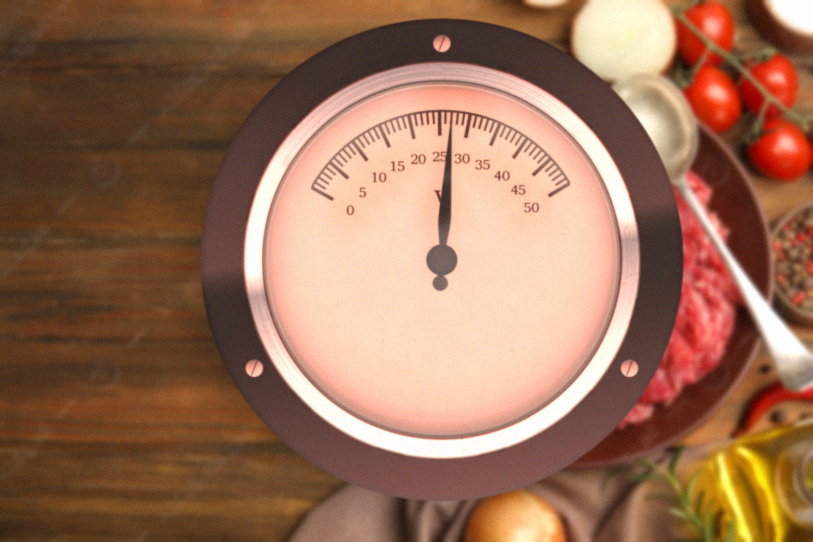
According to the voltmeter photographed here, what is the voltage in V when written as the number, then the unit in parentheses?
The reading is 27 (V)
